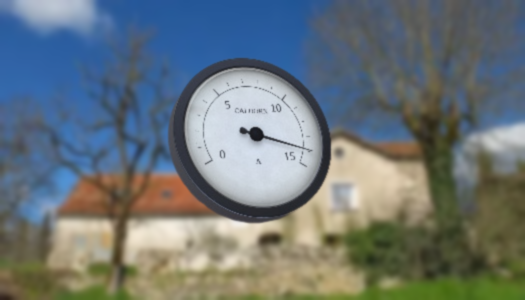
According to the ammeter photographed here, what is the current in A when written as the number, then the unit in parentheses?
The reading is 14 (A)
